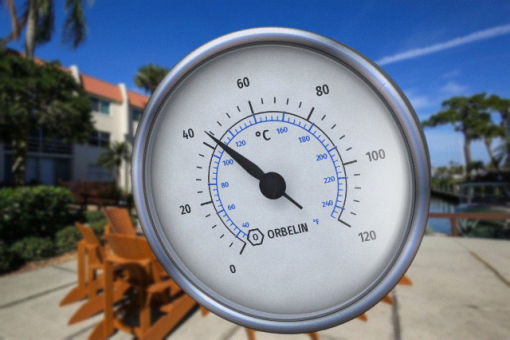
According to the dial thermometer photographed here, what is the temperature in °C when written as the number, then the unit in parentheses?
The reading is 44 (°C)
